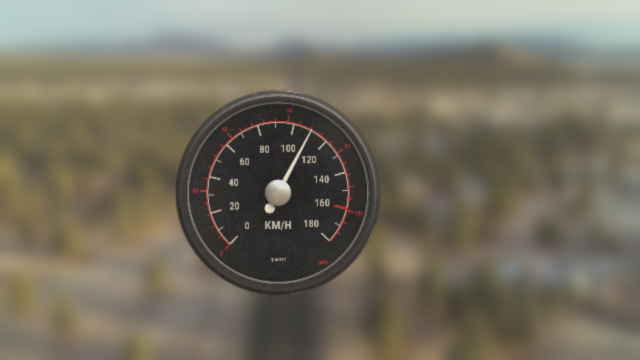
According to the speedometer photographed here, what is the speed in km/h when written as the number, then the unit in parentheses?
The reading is 110 (km/h)
